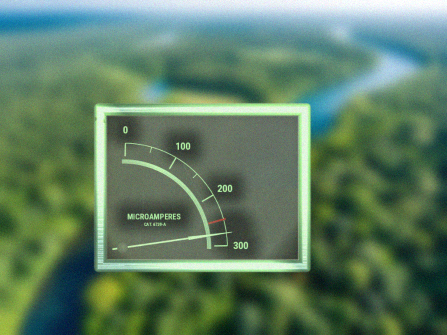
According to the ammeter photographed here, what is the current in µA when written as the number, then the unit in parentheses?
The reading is 275 (µA)
